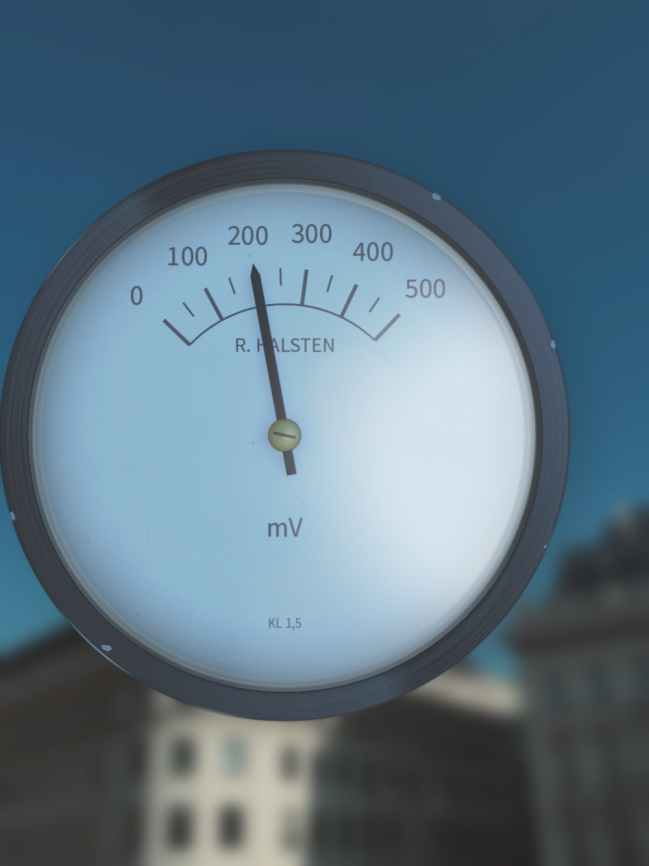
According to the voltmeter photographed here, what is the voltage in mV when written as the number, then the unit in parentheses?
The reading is 200 (mV)
